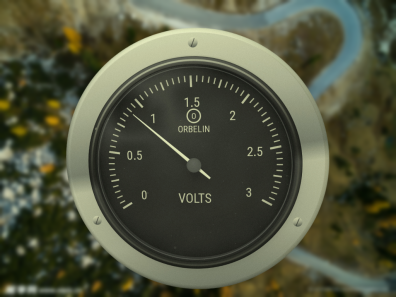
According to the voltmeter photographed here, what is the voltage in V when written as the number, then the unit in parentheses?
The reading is 0.9 (V)
